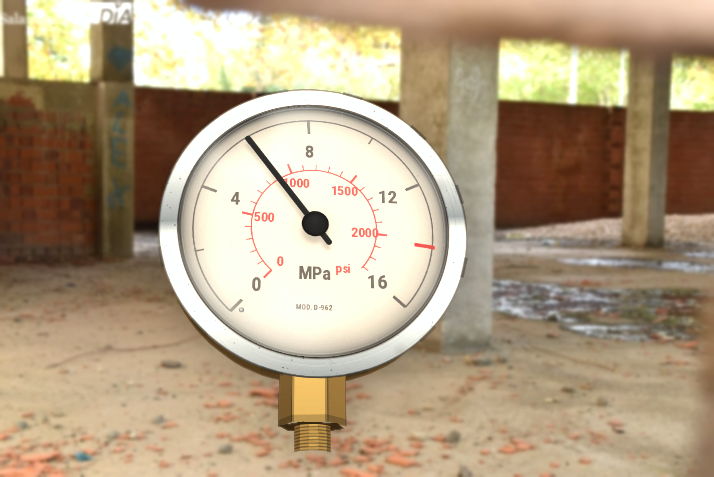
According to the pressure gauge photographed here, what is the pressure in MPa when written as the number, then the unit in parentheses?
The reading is 6 (MPa)
